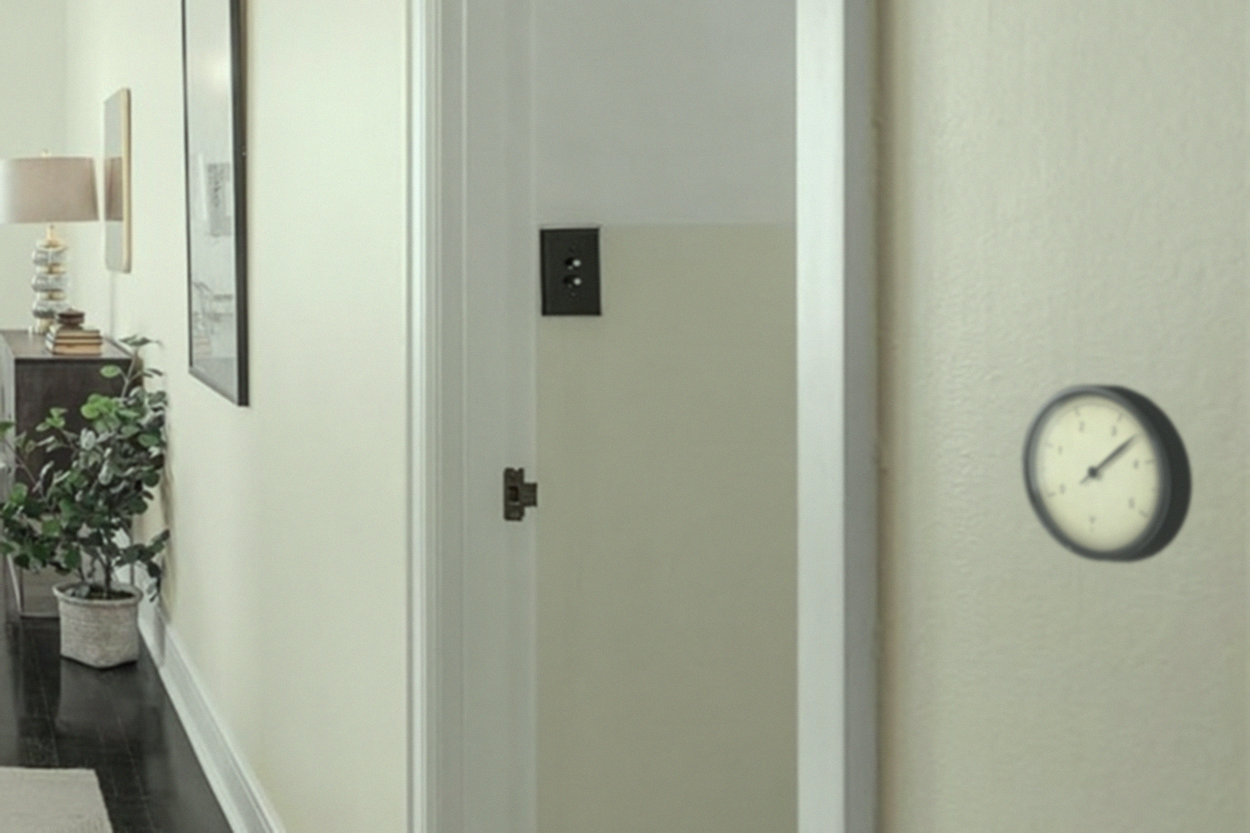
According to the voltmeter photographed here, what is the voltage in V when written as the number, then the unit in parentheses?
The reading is 3.5 (V)
